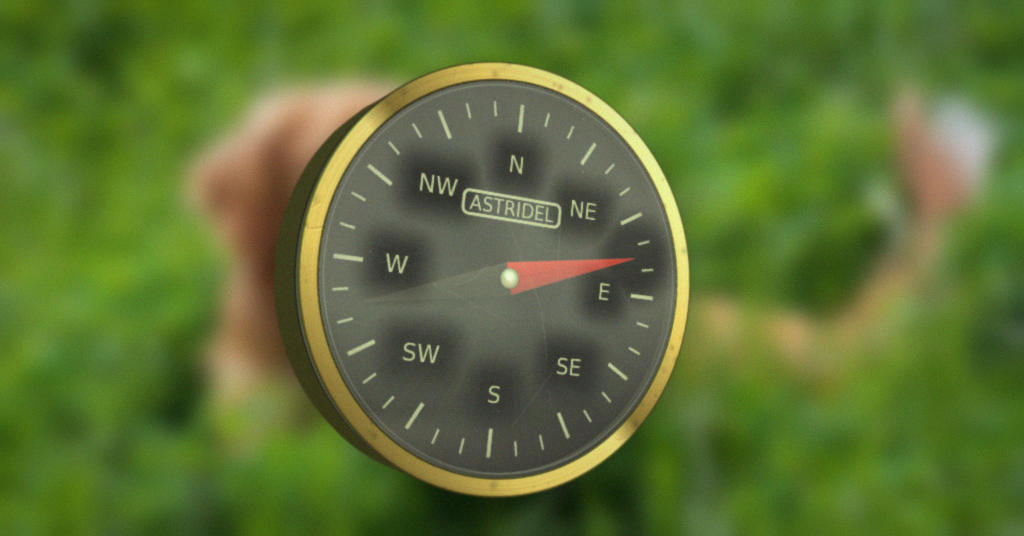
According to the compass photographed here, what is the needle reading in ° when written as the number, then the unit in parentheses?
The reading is 75 (°)
